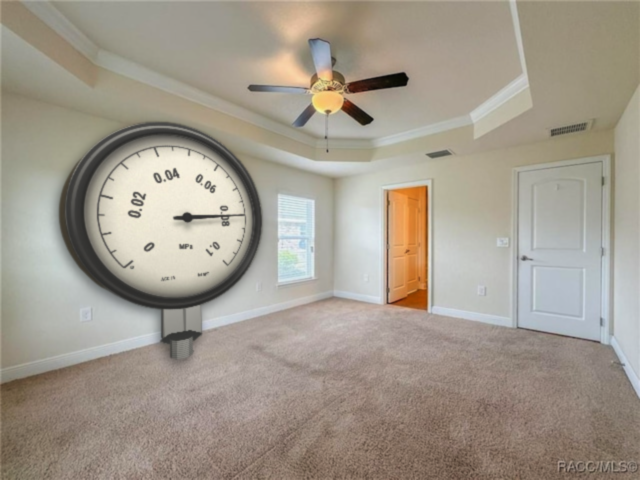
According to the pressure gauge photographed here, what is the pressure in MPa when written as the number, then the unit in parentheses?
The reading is 0.08 (MPa)
